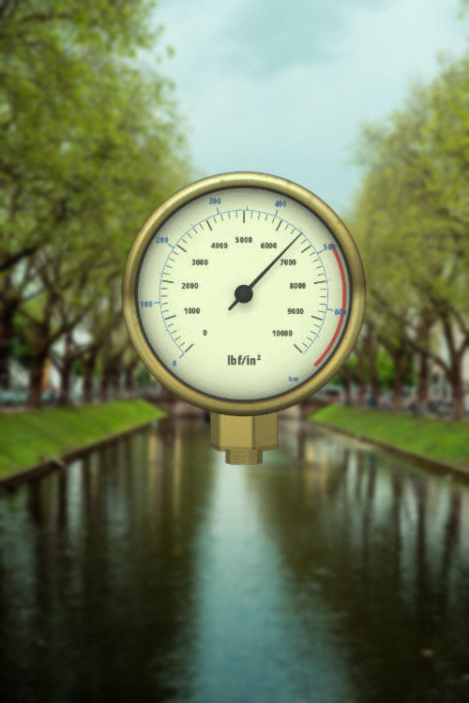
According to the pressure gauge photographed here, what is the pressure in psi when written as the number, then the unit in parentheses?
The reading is 6600 (psi)
